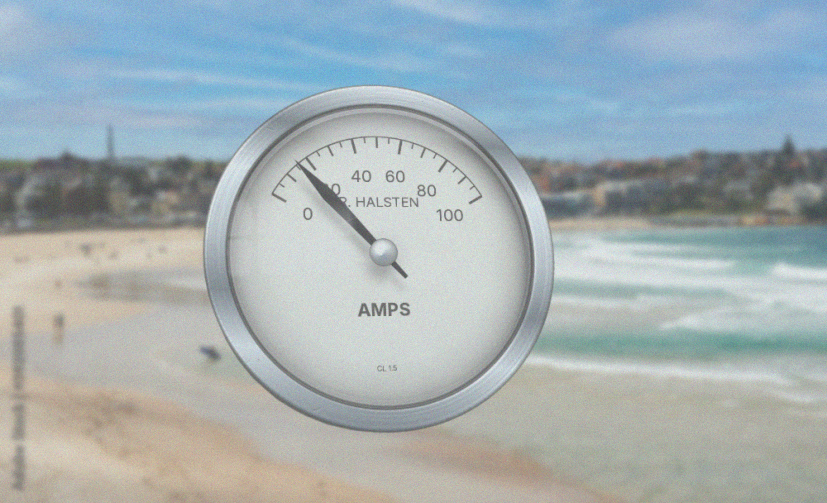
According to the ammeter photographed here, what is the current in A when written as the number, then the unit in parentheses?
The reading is 15 (A)
